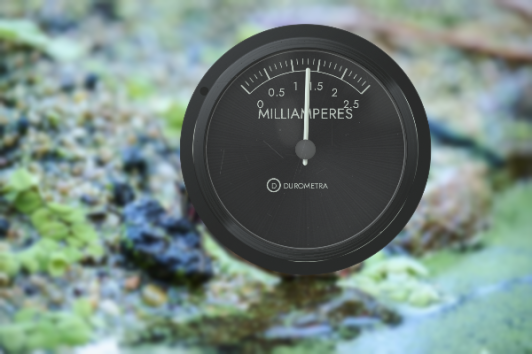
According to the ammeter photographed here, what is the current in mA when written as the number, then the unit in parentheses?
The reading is 1.3 (mA)
